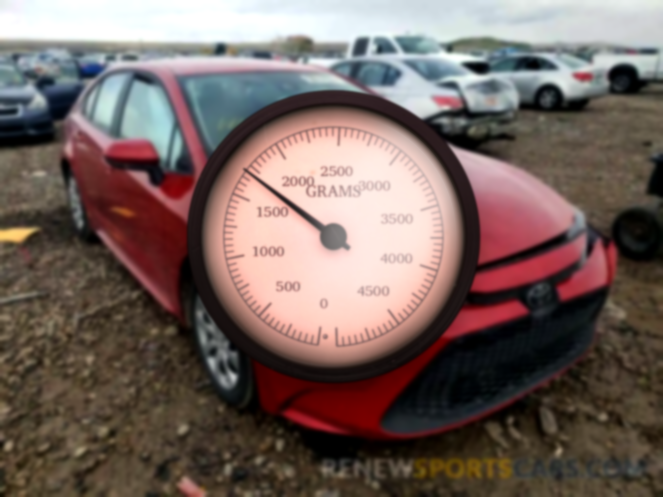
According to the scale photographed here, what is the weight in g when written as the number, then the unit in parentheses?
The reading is 1700 (g)
